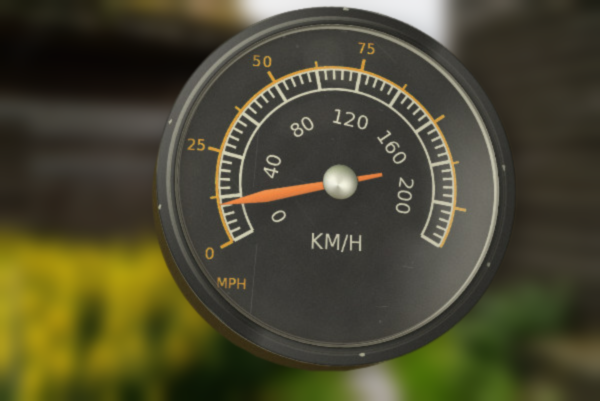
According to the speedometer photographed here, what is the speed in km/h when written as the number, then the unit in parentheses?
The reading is 16 (km/h)
